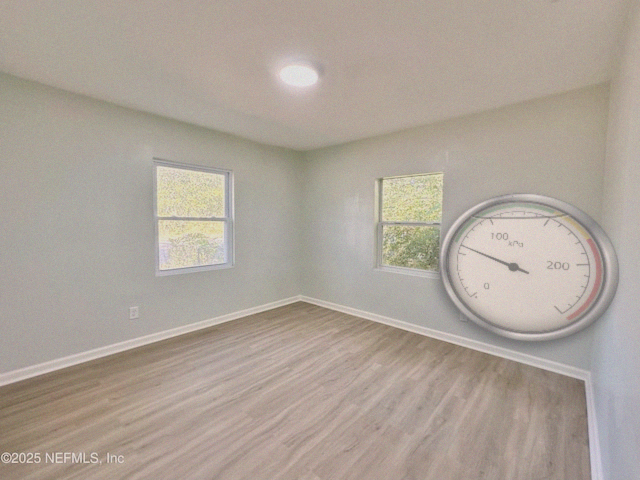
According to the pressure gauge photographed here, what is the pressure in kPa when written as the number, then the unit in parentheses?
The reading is 60 (kPa)
